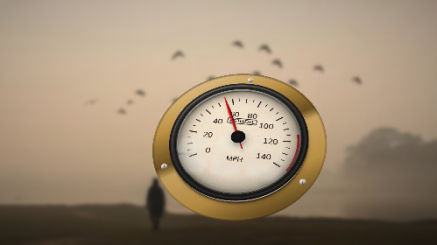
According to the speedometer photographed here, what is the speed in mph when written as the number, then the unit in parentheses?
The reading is 55 (mph)
